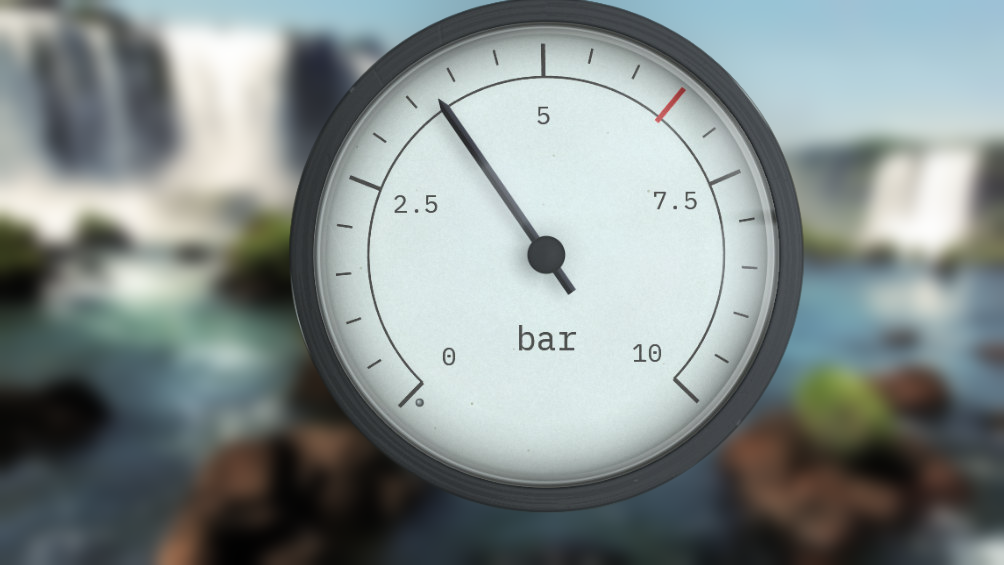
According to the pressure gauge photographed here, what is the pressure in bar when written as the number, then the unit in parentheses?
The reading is 3.75 (bar)
